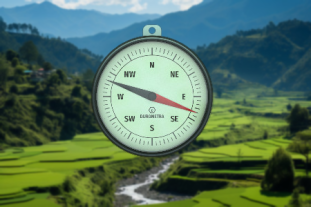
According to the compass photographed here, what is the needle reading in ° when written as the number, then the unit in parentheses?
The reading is 110 (°)
